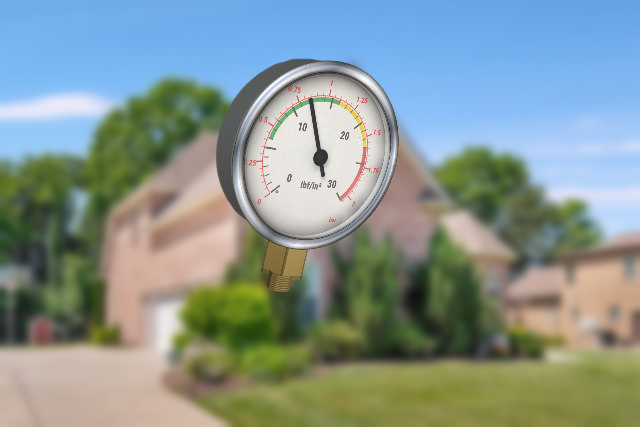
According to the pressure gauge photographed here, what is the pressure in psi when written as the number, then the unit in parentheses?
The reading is 12 (psi)
